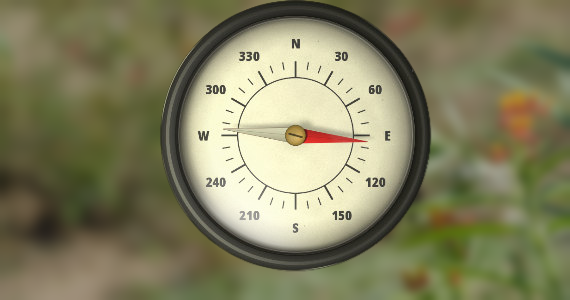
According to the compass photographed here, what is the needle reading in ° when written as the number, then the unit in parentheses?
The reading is 95 (°)
